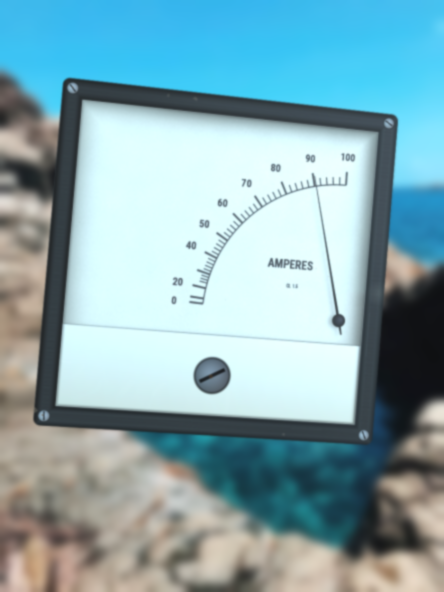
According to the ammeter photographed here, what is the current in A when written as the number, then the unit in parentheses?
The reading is 90 (A)
